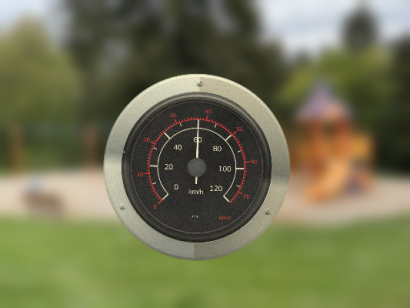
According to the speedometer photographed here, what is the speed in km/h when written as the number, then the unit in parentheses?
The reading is 60 (km/h)
